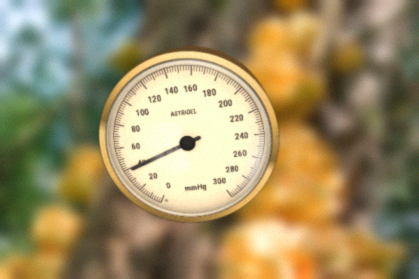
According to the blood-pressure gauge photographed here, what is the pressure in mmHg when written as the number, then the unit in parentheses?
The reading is 40 (mmHg)
